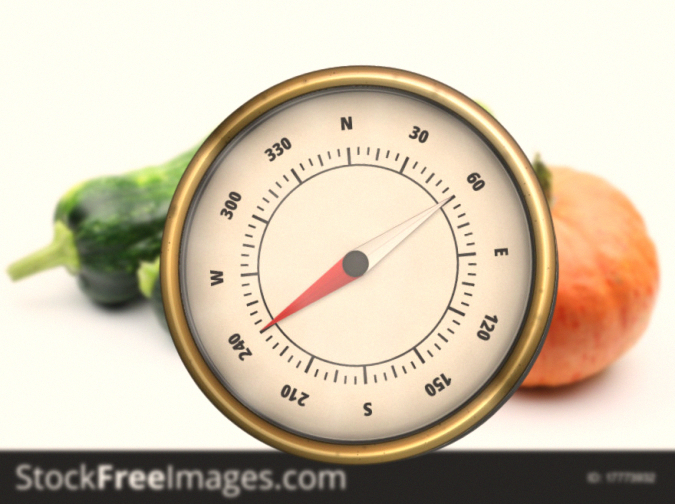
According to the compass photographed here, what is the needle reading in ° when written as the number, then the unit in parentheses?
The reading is 240 (°)
